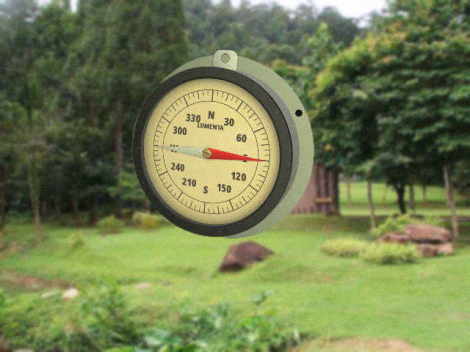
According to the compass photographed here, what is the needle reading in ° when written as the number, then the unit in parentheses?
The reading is 90 (°)
